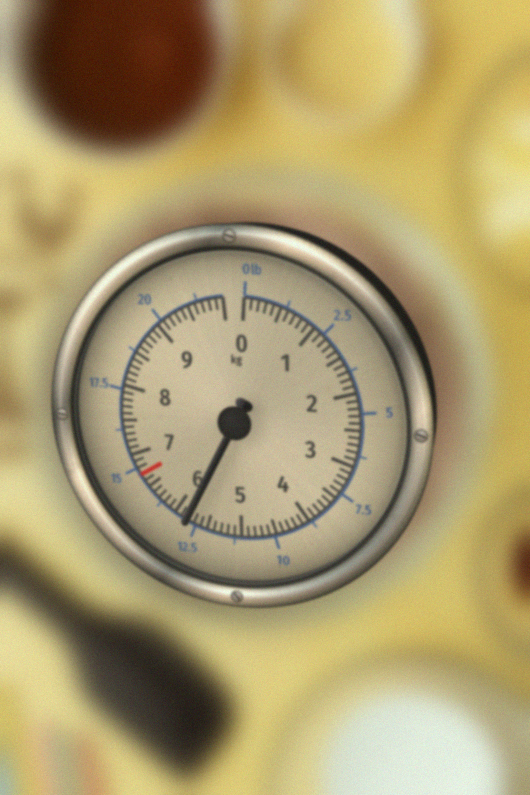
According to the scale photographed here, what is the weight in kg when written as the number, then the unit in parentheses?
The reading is 5.8 (kg)
